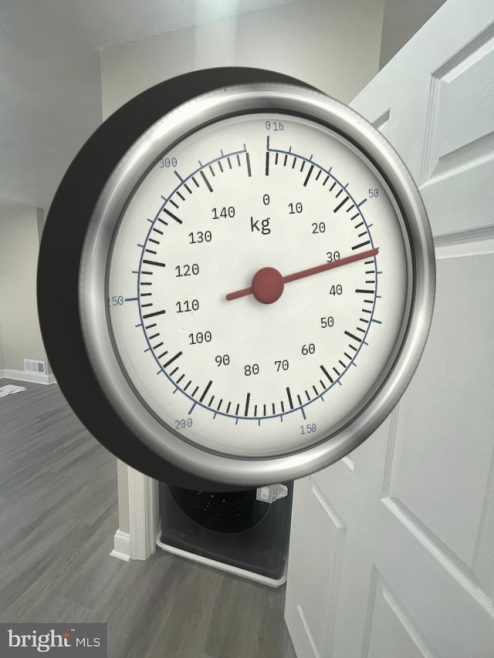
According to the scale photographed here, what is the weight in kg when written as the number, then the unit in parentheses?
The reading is 32 (kg)
